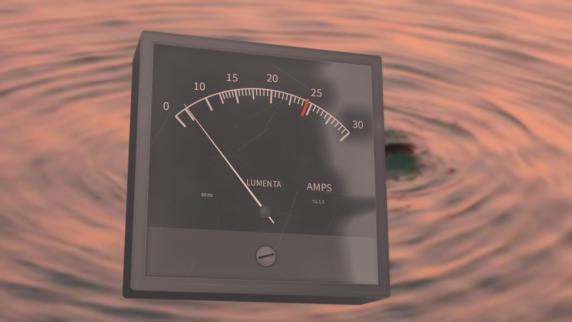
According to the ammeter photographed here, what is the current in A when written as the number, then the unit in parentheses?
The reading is 5 (A)
